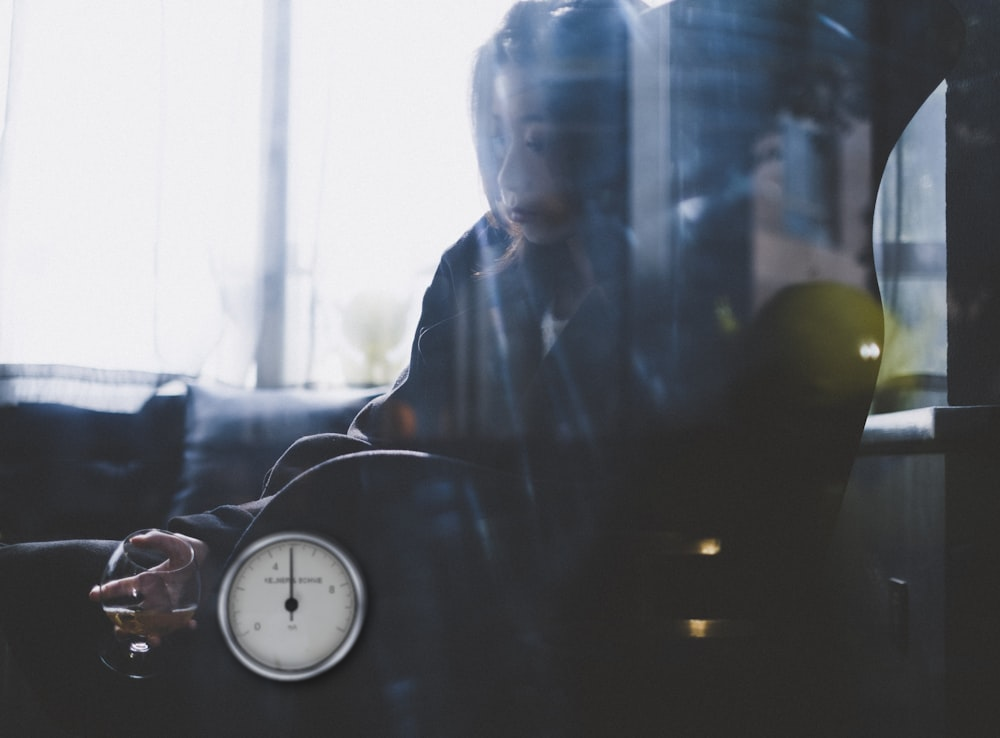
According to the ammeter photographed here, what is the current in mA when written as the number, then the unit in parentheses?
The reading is 5 (mA)
